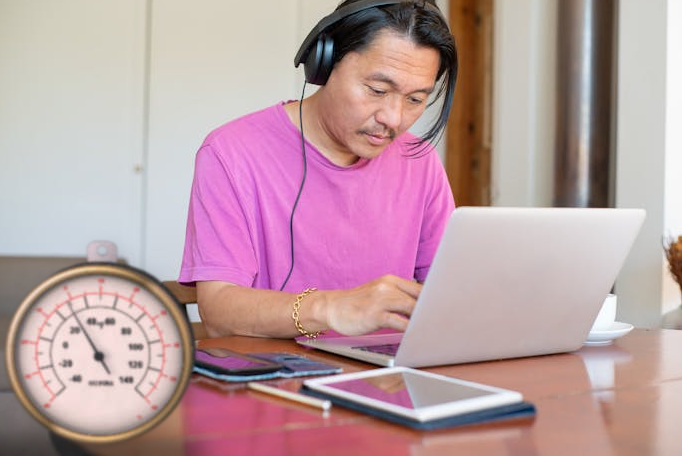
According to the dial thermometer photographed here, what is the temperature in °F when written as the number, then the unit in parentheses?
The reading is 30 (°F)
